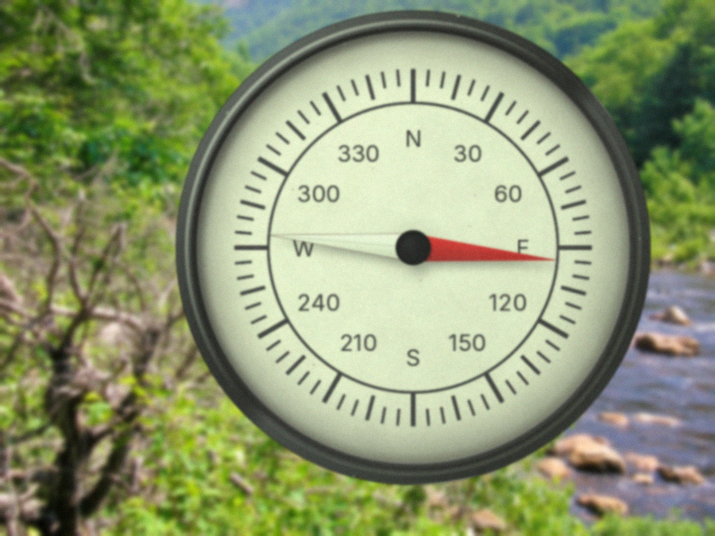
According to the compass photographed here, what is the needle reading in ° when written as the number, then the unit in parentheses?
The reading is 95 (°)
